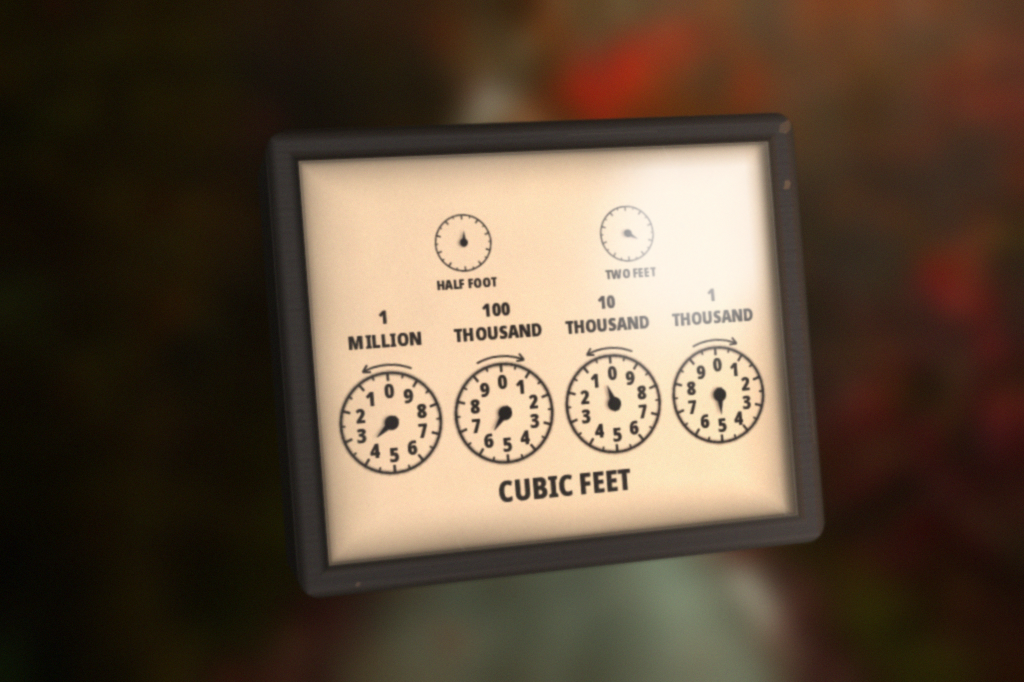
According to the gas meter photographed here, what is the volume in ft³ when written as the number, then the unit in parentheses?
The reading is 360500 (ft³)
